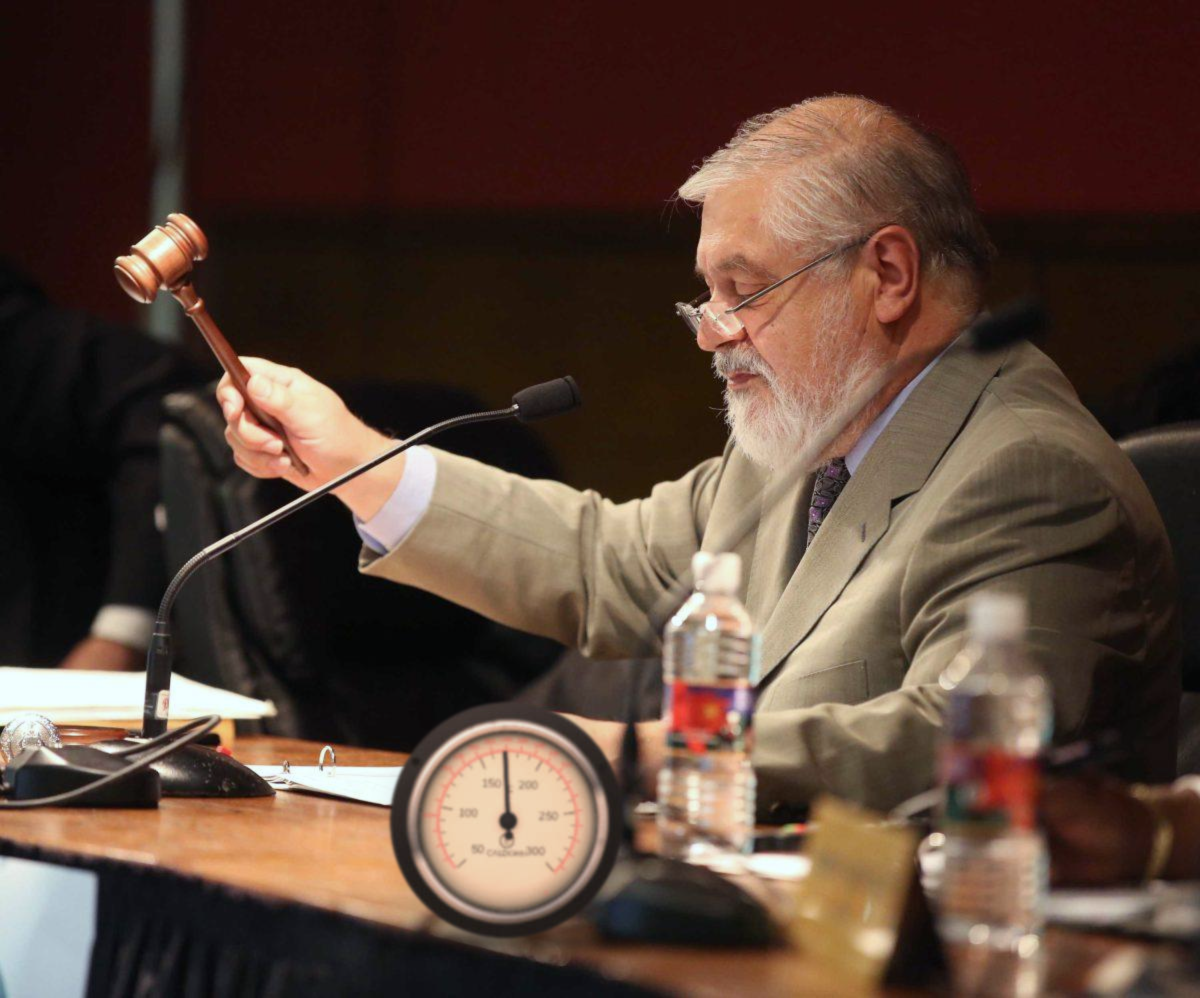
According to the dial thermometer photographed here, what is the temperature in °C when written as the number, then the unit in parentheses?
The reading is 170 (°C)
